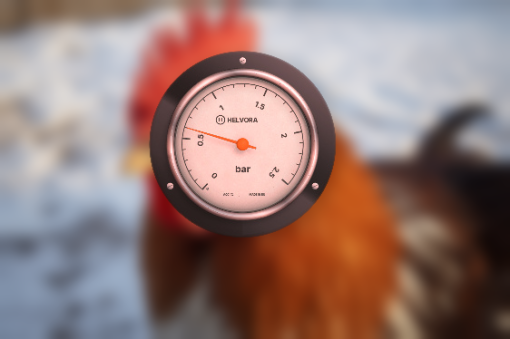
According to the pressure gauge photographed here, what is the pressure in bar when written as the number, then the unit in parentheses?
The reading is 0.6 (bar)
